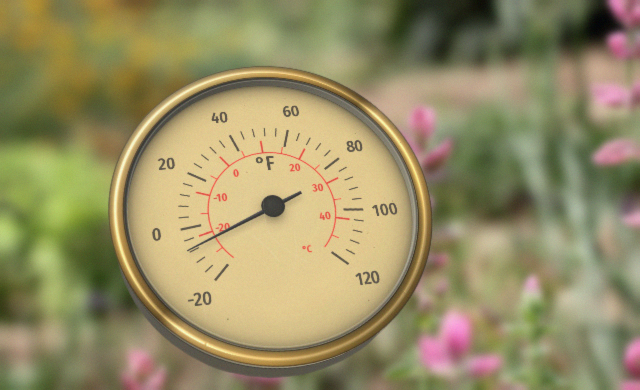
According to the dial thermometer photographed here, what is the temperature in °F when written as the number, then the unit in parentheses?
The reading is -8 (°F)
